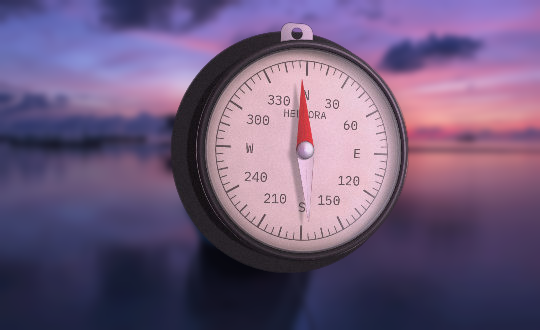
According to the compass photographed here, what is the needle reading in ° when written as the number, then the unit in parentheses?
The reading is 355 (°)
